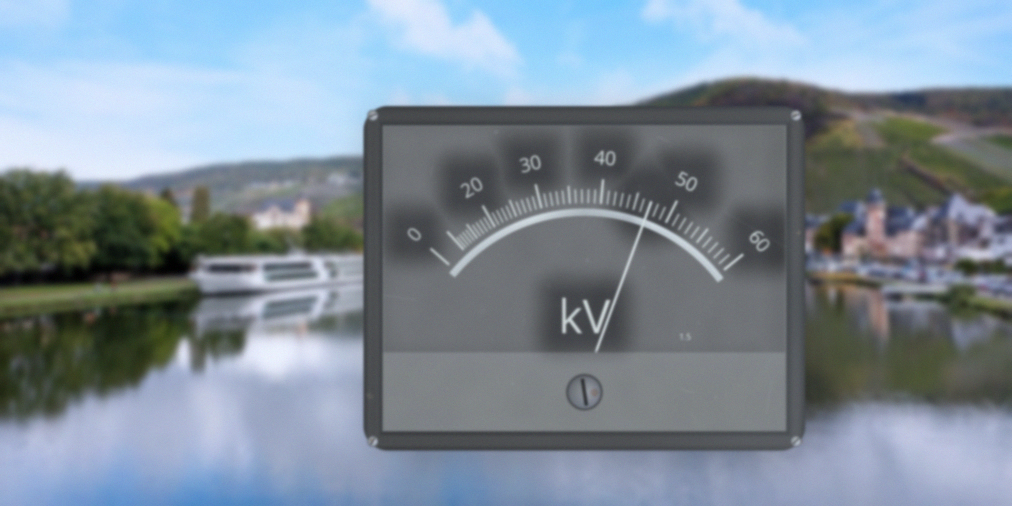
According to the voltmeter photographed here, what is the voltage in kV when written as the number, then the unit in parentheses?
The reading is 47 (kV)
